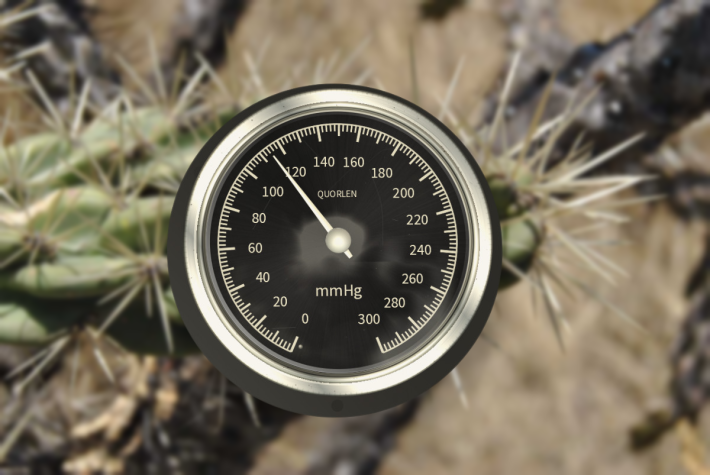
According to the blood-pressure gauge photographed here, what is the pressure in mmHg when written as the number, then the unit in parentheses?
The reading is 114 (mmHg)
